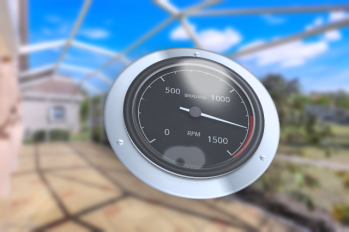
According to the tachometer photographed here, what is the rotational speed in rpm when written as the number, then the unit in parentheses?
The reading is 1300 (rpm)
